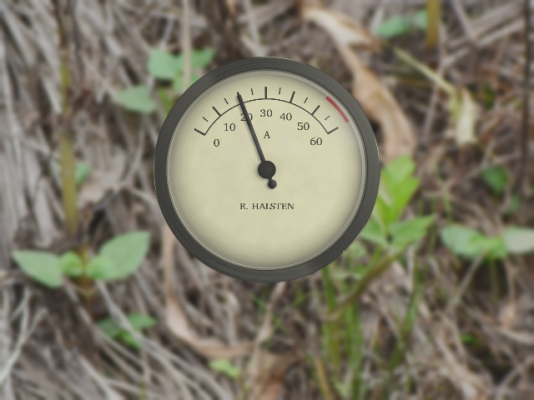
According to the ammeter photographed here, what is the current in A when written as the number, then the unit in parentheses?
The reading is 20 (A)
